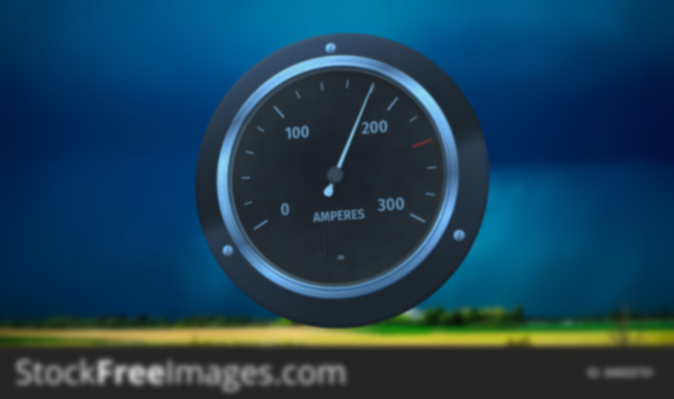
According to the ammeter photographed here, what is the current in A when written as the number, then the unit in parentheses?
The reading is 180 (A)
